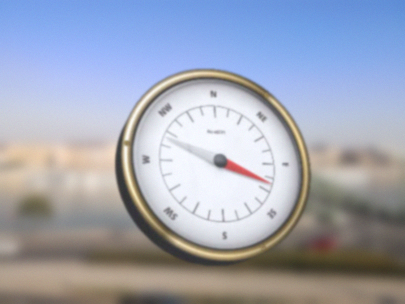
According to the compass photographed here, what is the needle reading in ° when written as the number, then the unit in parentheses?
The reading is 112.5 (°)
